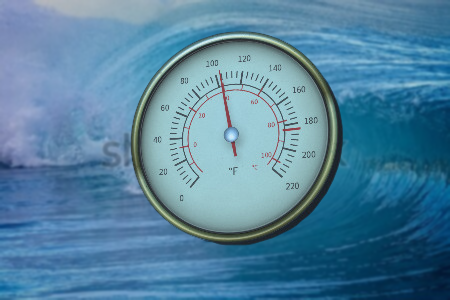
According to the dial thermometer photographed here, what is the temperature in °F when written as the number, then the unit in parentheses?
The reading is 104 (°F)
